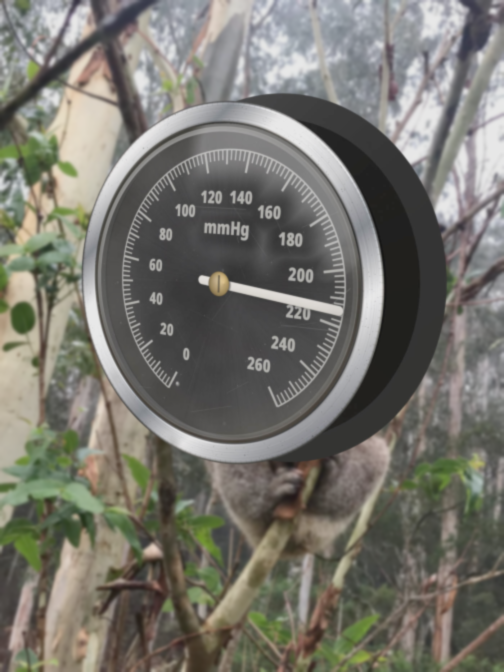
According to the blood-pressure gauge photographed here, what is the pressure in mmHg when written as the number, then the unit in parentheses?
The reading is 214 (mmHg)
